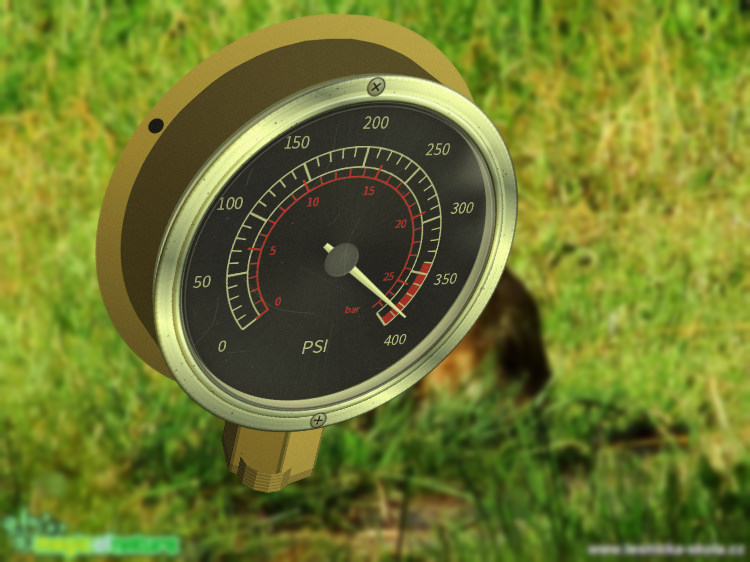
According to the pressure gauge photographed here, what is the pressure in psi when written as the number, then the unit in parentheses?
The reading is 385 (psi)
